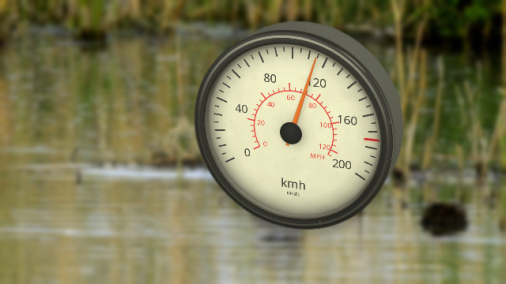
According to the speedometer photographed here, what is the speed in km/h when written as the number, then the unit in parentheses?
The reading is 115 (km/h)
